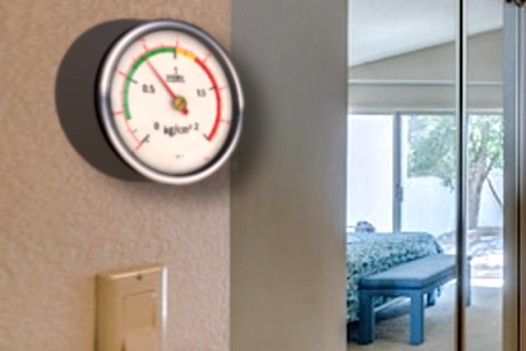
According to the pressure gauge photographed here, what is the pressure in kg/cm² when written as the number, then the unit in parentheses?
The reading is 0.7 (kg/cm²)
